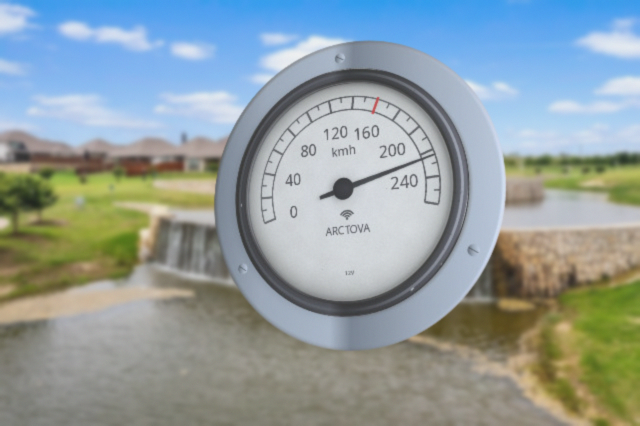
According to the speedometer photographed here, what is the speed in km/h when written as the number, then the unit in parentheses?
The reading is 225 (km/h)
